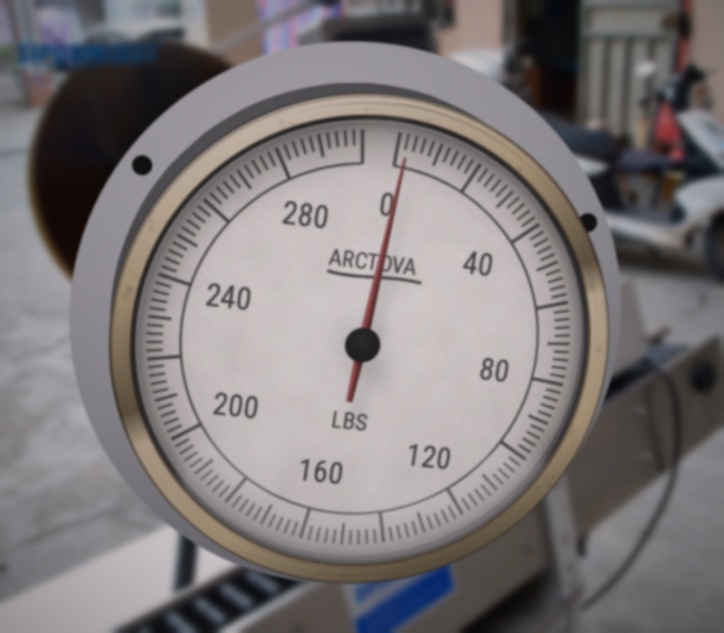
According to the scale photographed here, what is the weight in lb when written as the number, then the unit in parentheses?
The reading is 2 (lb)
